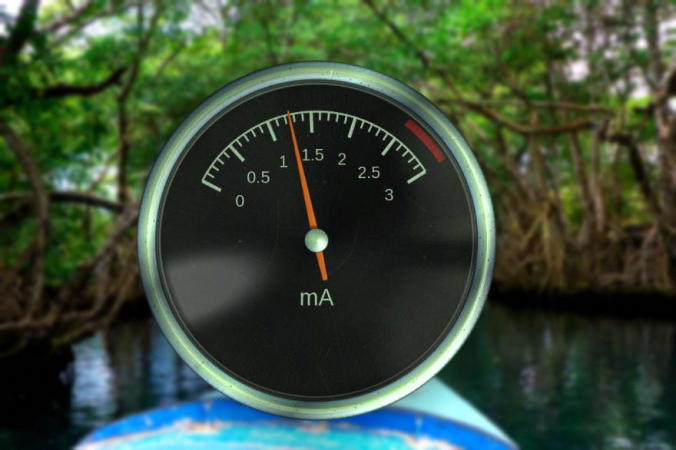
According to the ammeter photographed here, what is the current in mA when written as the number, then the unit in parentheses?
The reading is 1.25 (mA)
